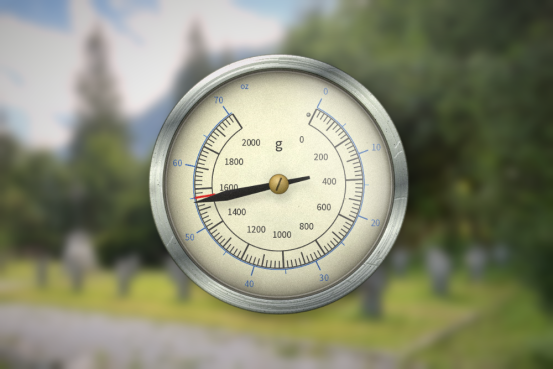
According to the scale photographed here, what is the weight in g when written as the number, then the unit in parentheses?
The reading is 1540 (g)
